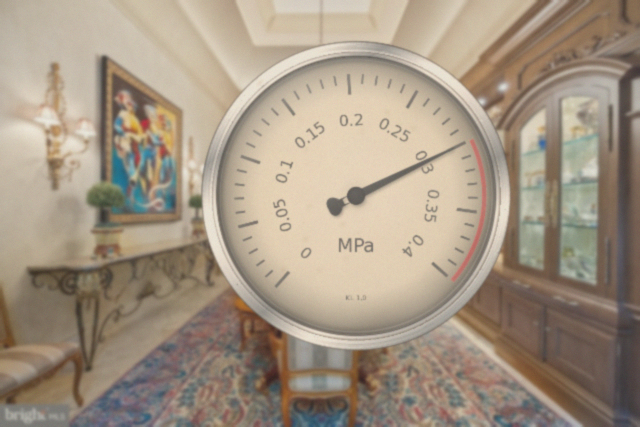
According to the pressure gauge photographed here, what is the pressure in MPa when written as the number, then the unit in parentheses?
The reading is 0.3 (MPa)
